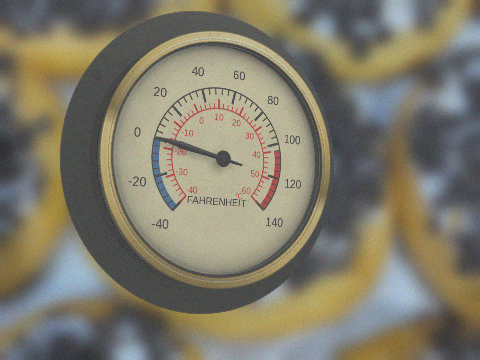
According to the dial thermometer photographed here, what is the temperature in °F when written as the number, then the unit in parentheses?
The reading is 0 (°F)
